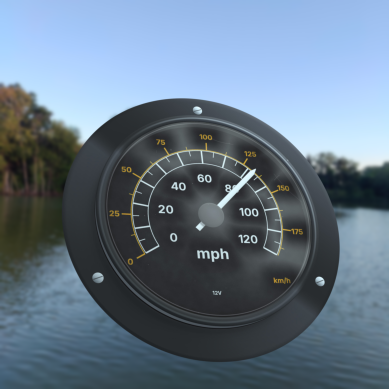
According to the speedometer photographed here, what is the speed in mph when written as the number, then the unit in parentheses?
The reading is 82.5 (mph)
